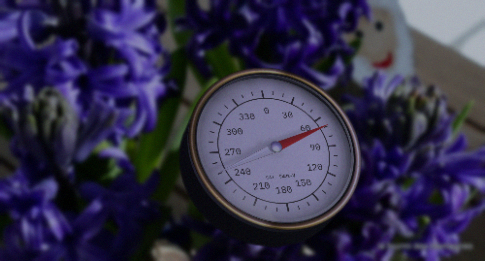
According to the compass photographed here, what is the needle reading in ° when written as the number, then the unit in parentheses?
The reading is 70 (°)
